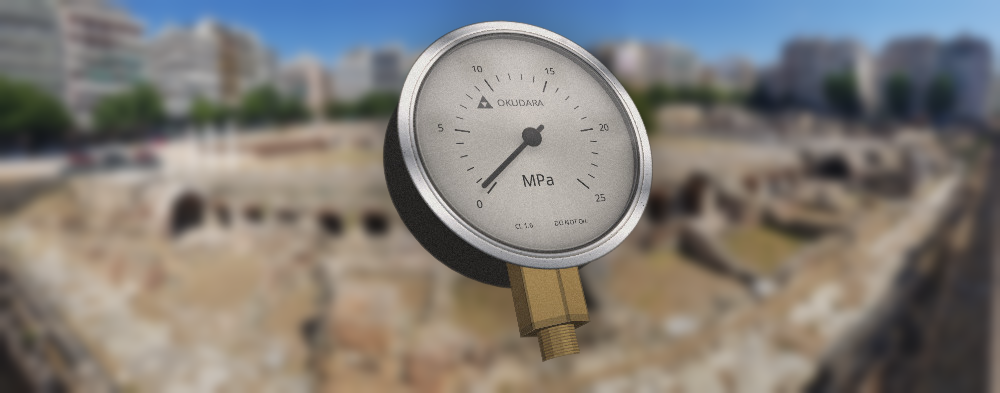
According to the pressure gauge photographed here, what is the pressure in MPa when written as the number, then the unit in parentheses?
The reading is 0.5 (MPa)
